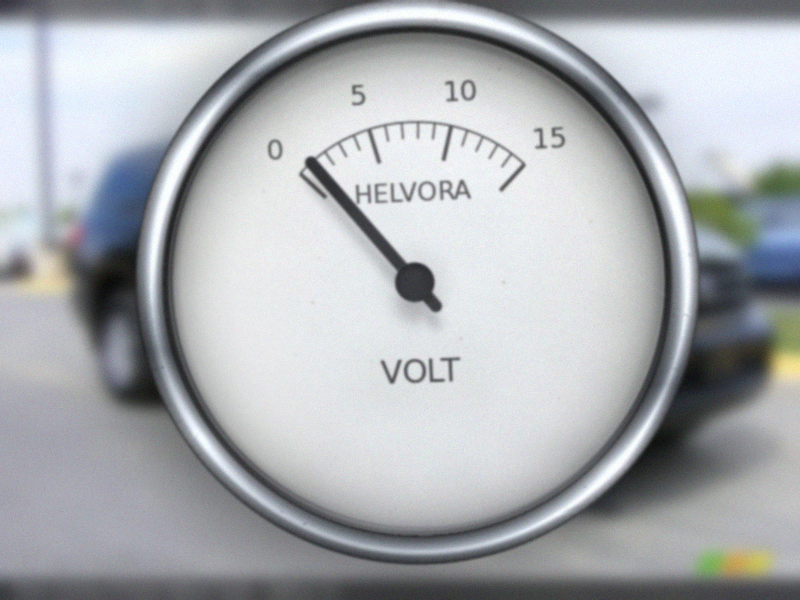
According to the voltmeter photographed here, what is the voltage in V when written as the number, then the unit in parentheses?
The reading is 1 (V)
